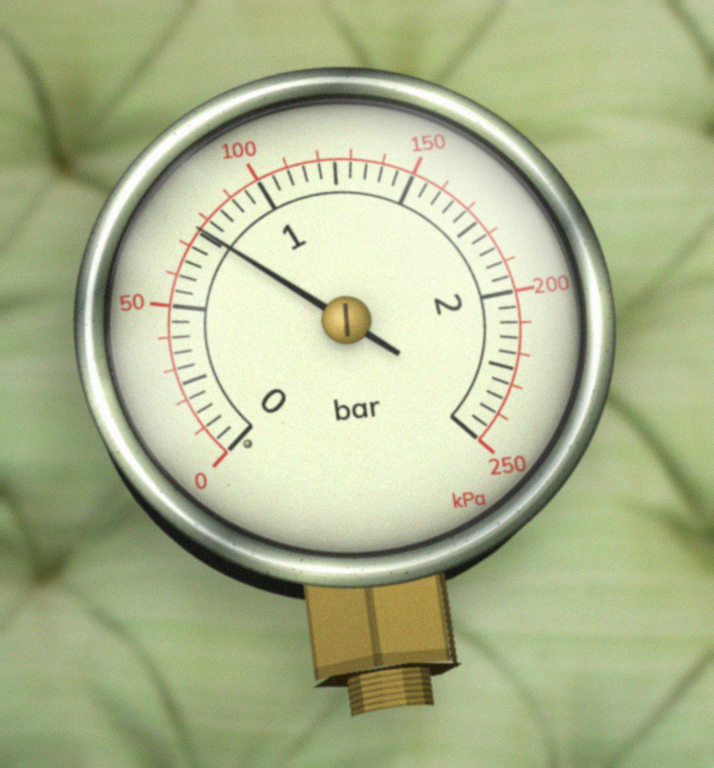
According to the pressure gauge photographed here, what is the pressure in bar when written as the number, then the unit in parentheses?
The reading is 0.75 (bar)
